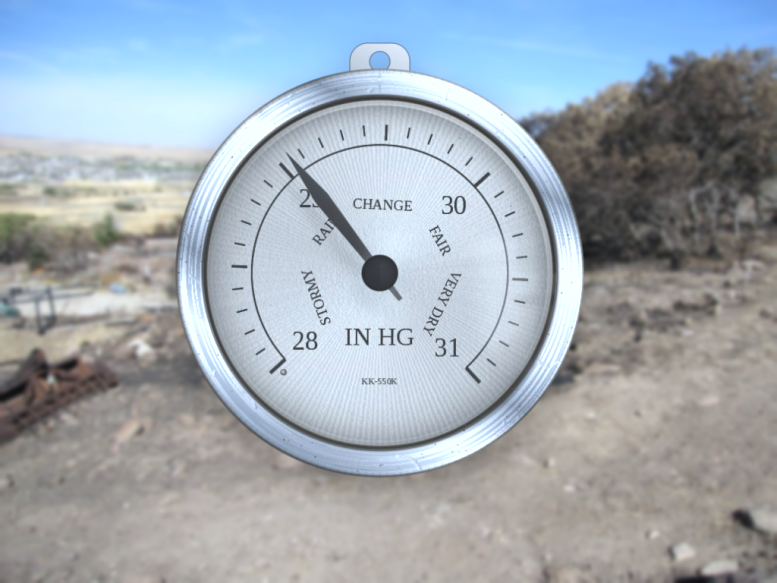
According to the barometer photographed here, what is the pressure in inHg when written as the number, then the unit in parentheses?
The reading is 29.05 (inHg)
